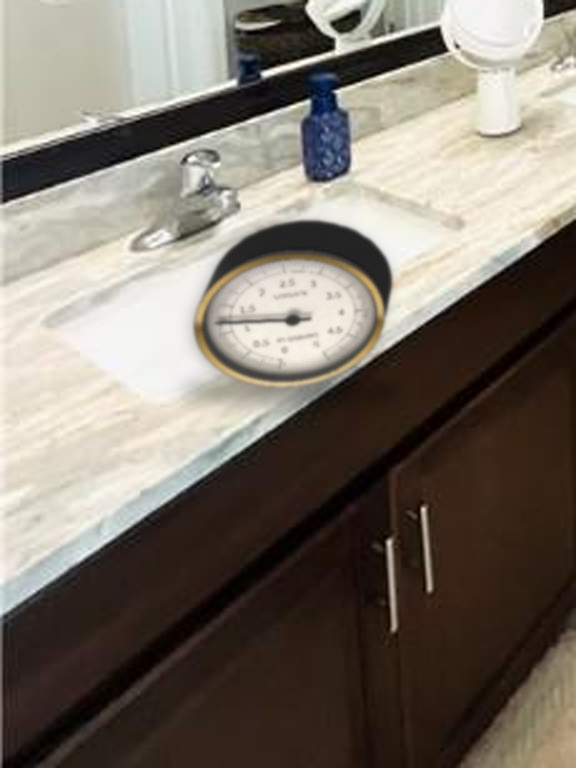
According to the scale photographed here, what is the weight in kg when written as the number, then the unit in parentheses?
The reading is 1.25 (kg)
